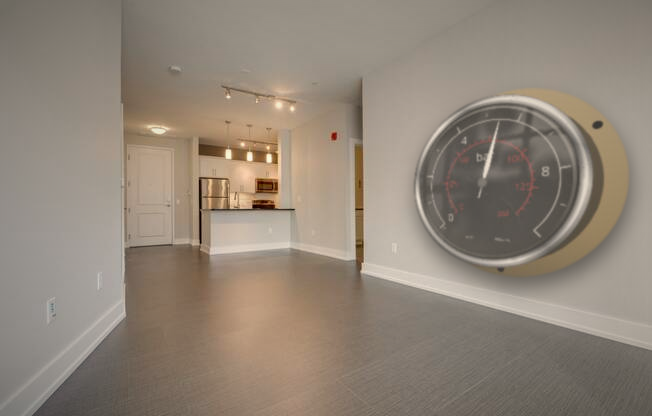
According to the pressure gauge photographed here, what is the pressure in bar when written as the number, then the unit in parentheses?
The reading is 5.5 (bar)
